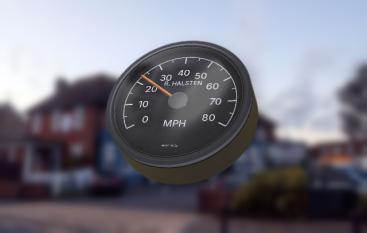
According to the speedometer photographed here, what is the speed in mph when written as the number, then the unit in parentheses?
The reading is 22.5 (mph)
